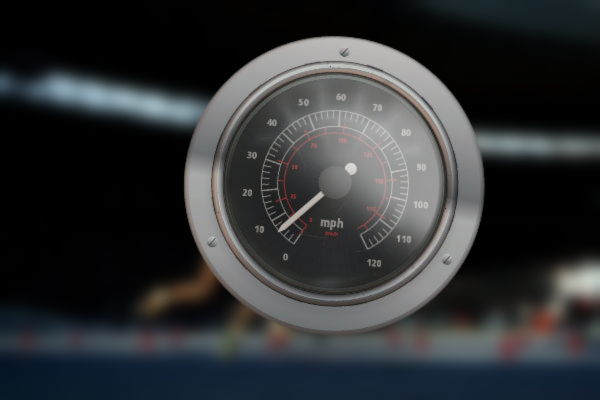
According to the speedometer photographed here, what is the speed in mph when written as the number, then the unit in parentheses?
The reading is 6 (mph)
